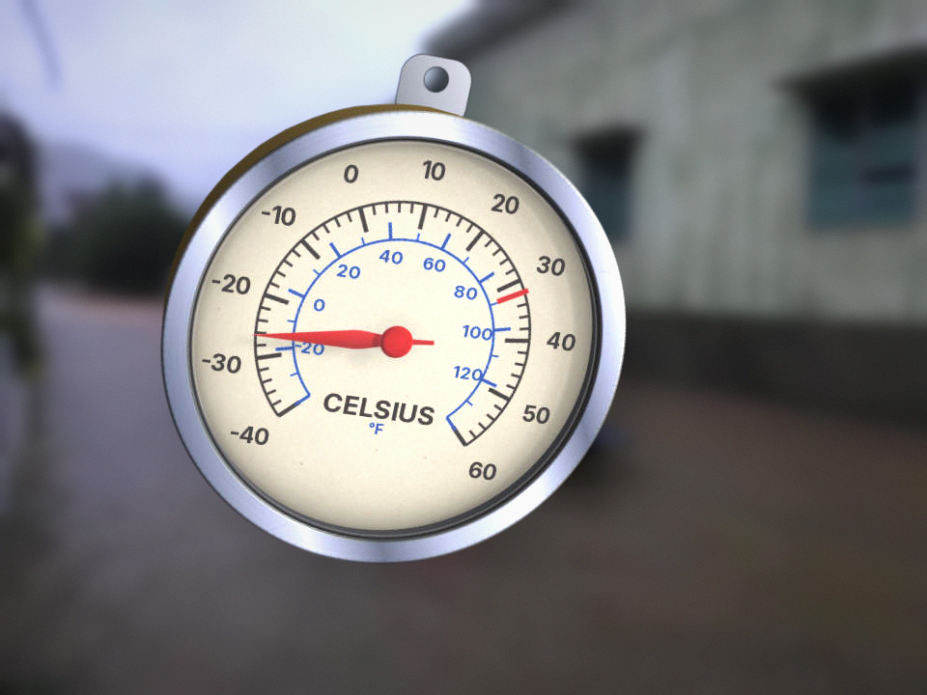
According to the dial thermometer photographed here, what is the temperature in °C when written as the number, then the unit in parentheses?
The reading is -26 (°C)
